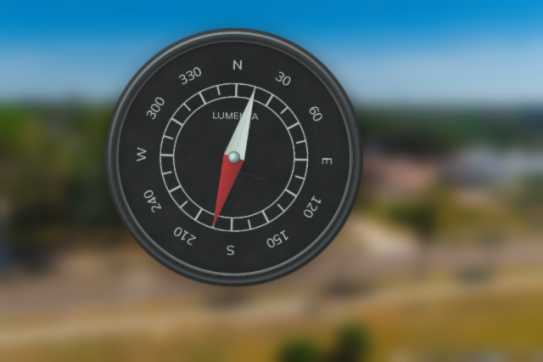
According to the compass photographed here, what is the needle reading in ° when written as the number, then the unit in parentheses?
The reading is 195 (°)
